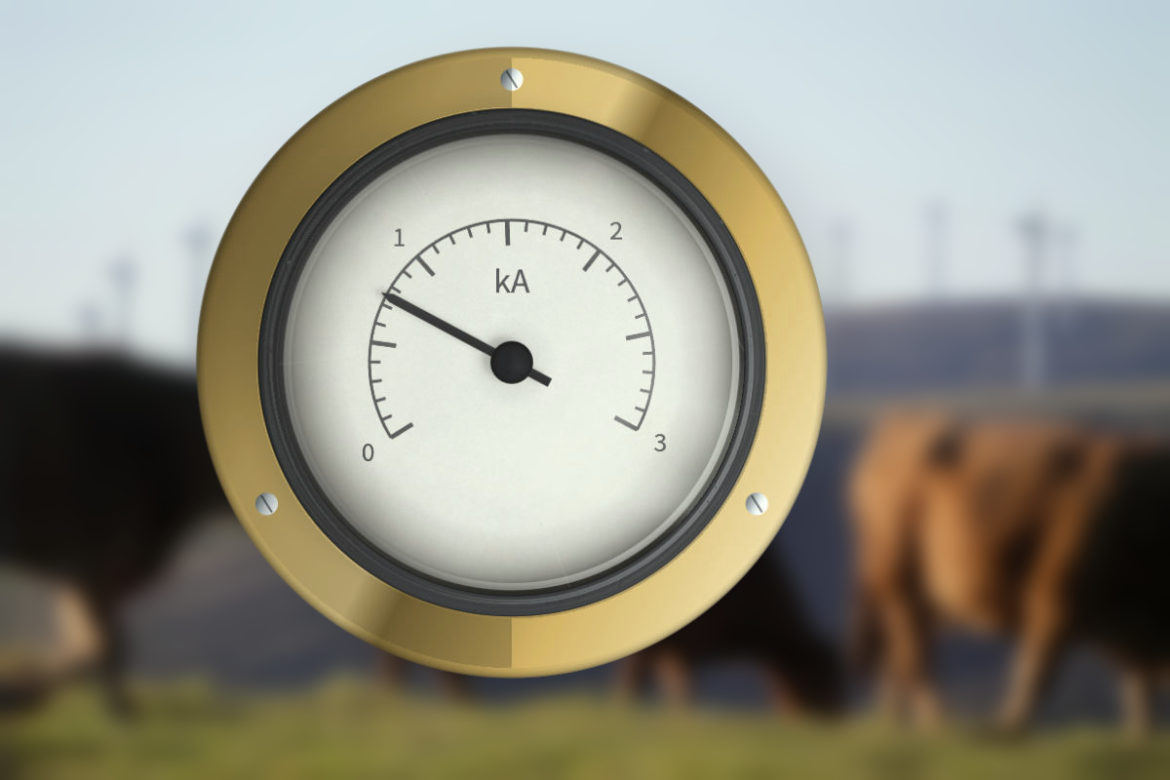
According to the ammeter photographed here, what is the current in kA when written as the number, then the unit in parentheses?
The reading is 0.75 (kA)
